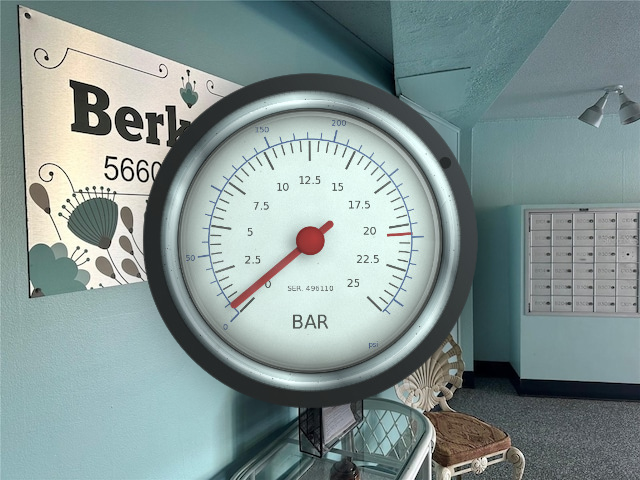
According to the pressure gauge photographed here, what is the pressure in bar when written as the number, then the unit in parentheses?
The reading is 0.5 (bar)
